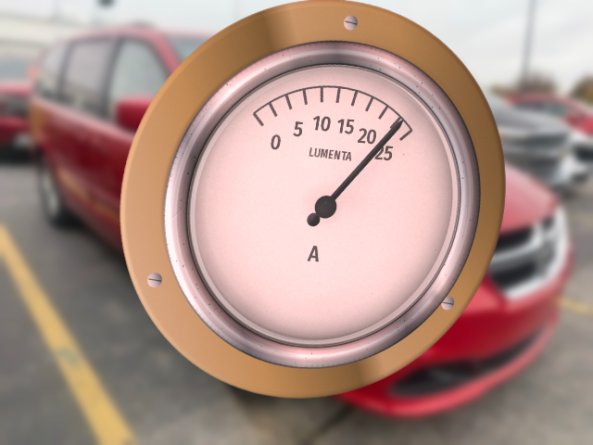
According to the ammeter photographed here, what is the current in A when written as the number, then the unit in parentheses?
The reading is 22.5 (A)
